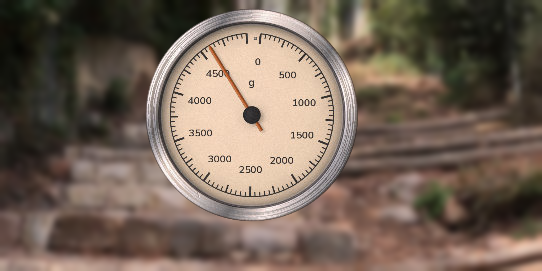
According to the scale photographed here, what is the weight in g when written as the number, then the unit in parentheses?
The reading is 4600 (g)
